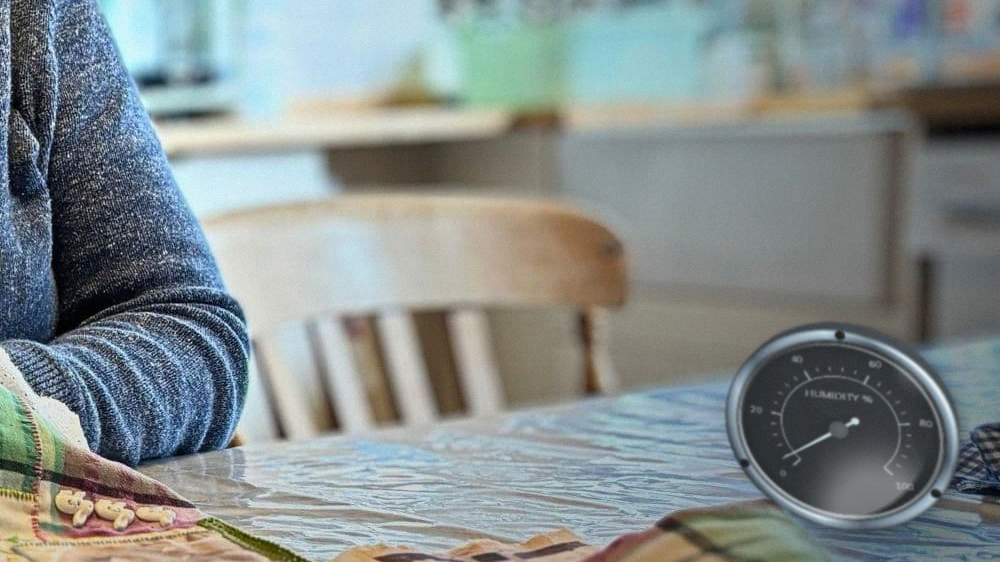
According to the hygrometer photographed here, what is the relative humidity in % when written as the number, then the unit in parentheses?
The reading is 4 (%)
